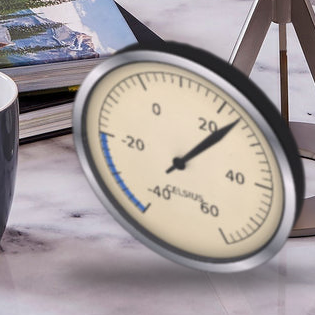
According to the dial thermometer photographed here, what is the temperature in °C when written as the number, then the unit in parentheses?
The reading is 24 (°C)
